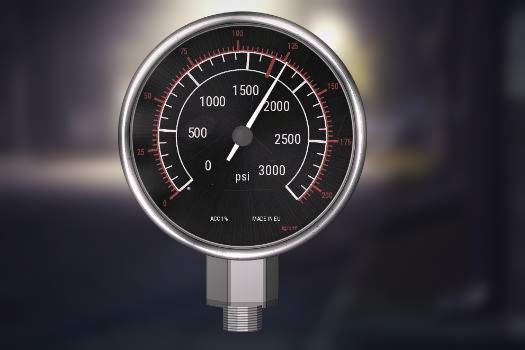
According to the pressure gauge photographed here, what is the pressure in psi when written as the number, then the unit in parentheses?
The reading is 1800 (psi)
